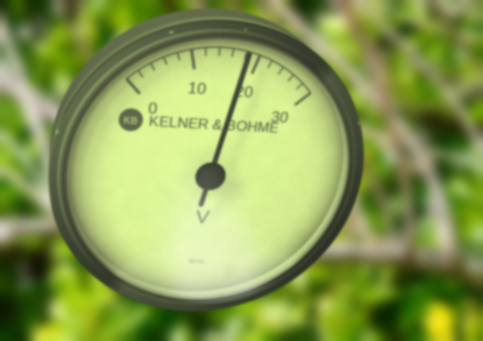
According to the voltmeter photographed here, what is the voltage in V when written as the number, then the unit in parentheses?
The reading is 18 (V)
